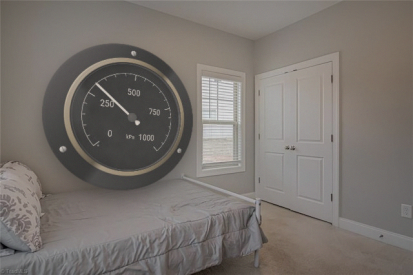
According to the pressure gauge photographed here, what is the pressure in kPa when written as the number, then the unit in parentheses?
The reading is 300 (kPa)
